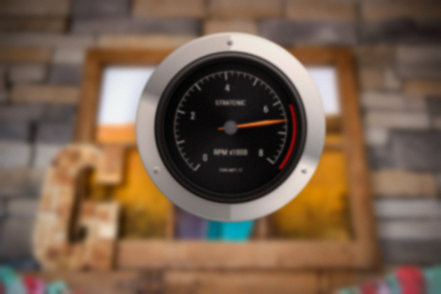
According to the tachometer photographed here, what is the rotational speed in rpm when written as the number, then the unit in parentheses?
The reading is 6600 (rpm)
